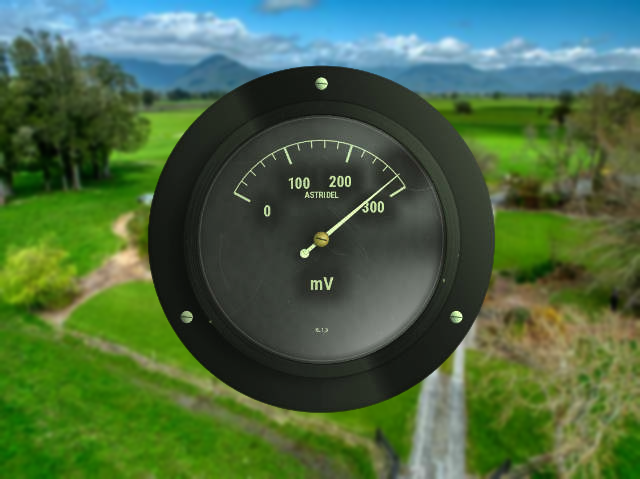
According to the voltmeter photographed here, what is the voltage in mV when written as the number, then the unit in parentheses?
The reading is 280 (mV)
